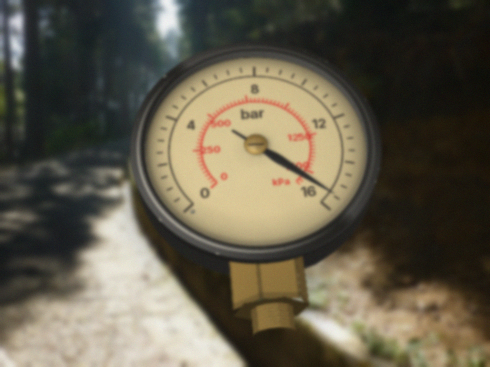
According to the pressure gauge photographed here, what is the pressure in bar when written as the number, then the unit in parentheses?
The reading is 15.5 (bar)
